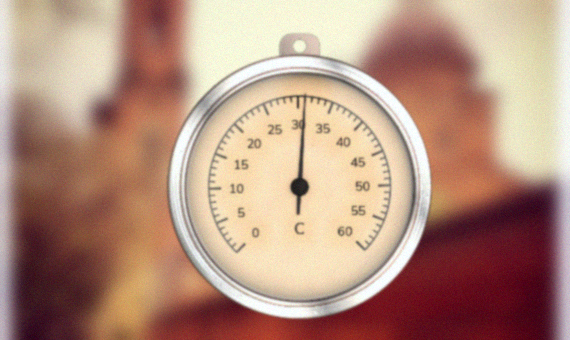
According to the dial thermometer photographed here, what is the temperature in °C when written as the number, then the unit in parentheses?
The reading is 31 (°C)
